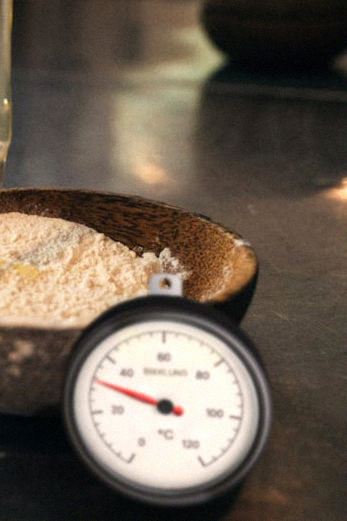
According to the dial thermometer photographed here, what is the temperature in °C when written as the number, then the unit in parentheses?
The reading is 32 (°C)
